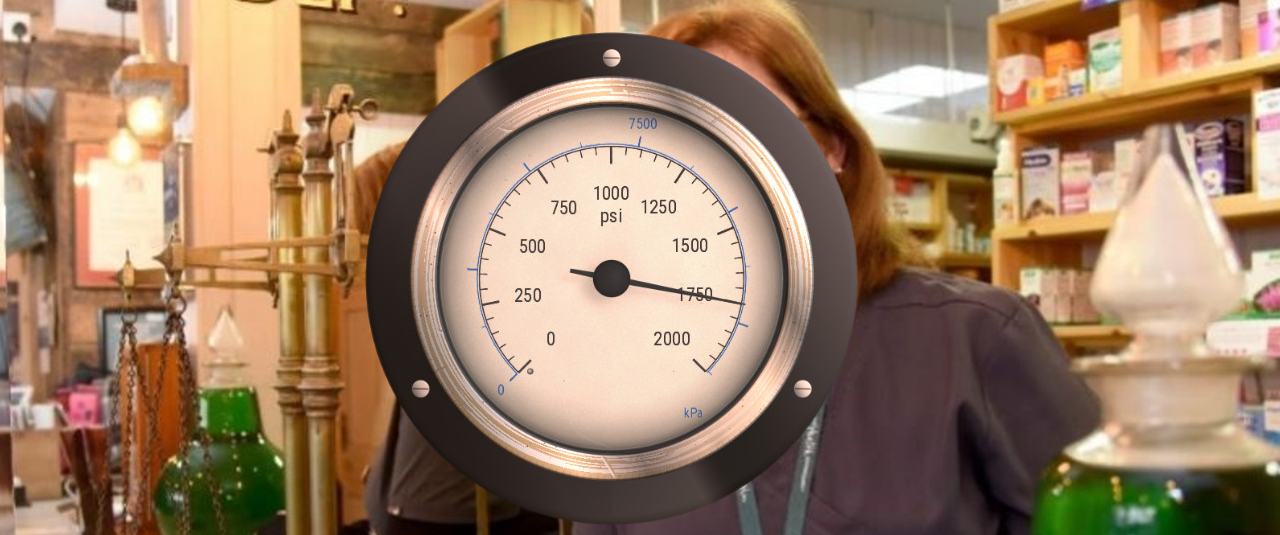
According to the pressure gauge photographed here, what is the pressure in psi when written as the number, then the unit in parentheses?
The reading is 1750 (psi)
